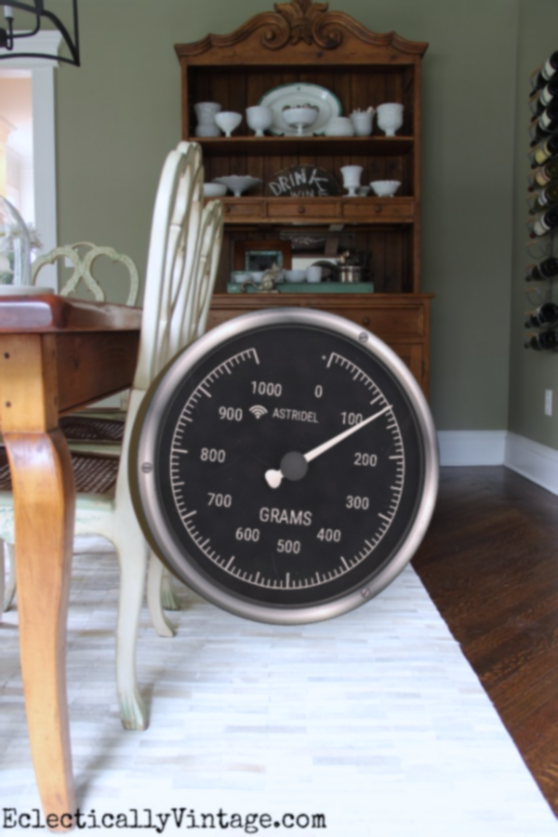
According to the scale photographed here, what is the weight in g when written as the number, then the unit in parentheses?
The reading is 120 (g)
